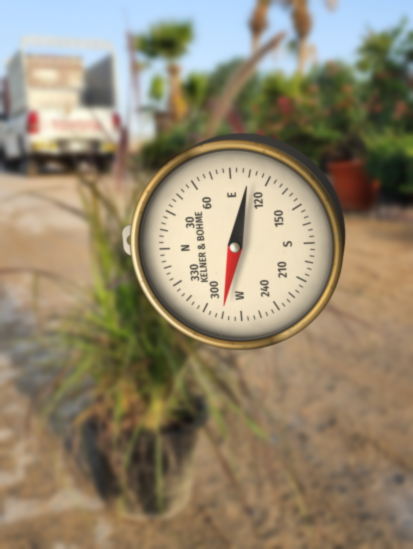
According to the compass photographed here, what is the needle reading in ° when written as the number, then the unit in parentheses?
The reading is 285 (°)
